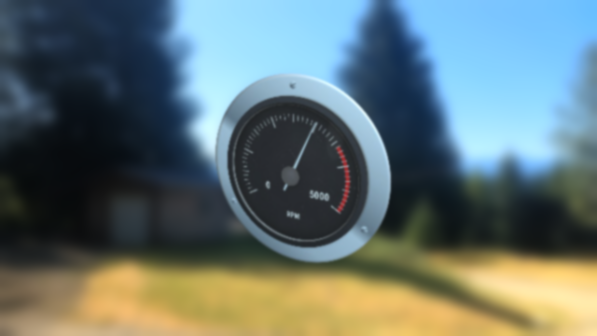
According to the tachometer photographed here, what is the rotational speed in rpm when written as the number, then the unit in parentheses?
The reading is 3000 (rpm)
